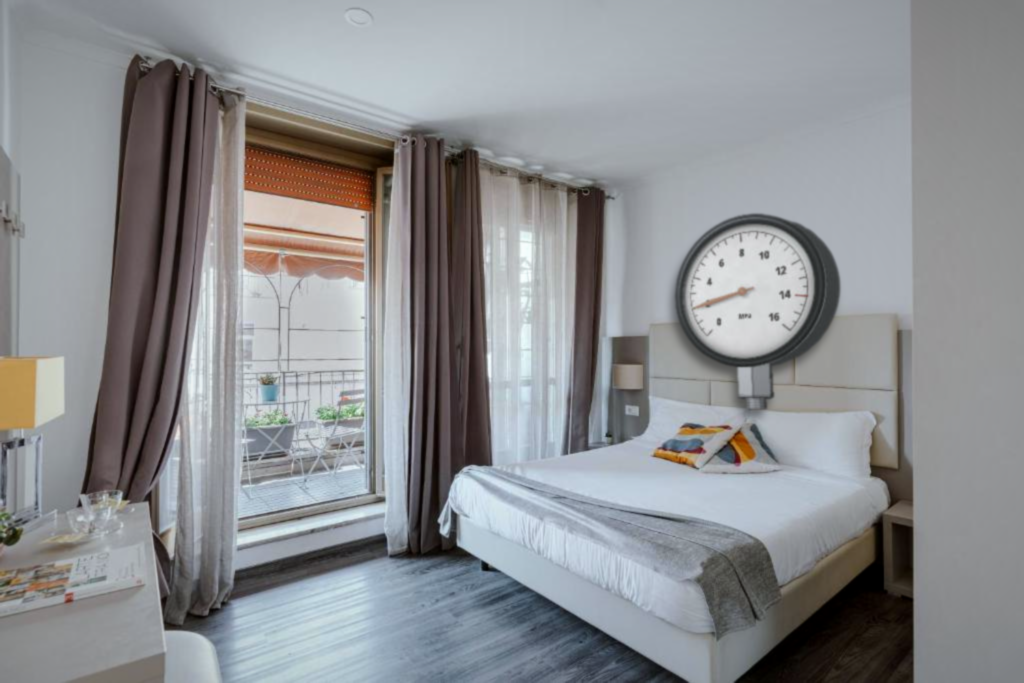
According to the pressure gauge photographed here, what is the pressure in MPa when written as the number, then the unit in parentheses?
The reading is 2 (MPa)
